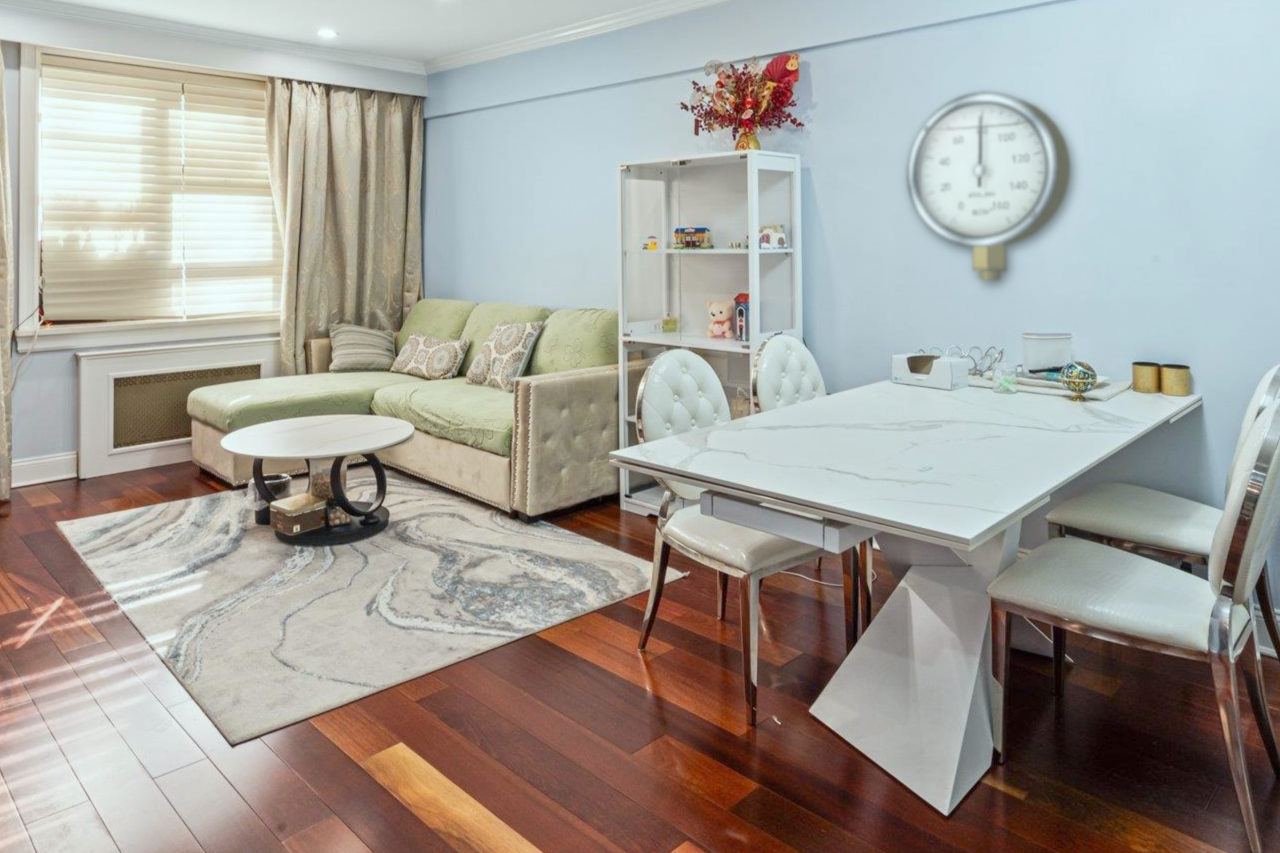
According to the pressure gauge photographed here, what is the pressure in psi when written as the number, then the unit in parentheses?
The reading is 80 (psi)
